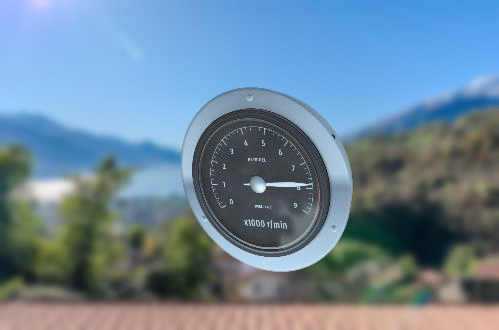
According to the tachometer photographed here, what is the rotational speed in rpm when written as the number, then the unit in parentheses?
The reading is 7800 (rpm)
